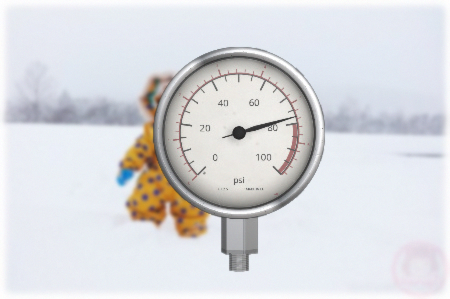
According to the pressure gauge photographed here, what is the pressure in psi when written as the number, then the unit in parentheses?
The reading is 77.5 (psi)
